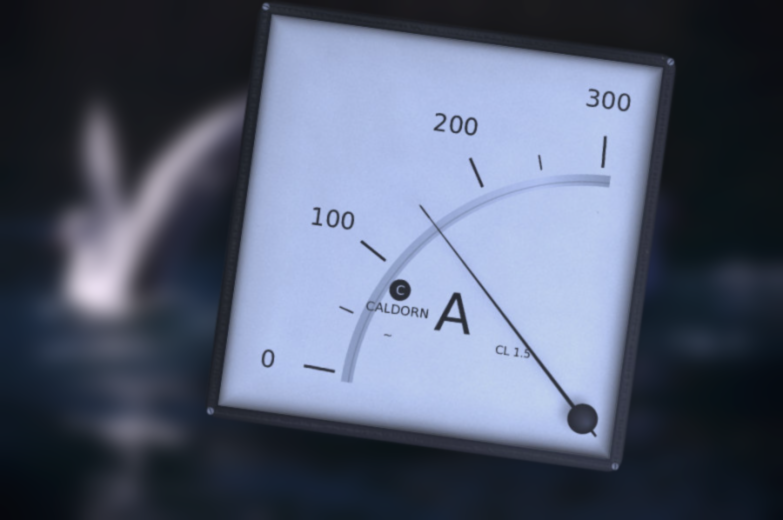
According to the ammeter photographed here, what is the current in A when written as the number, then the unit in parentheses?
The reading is 150 (A)
